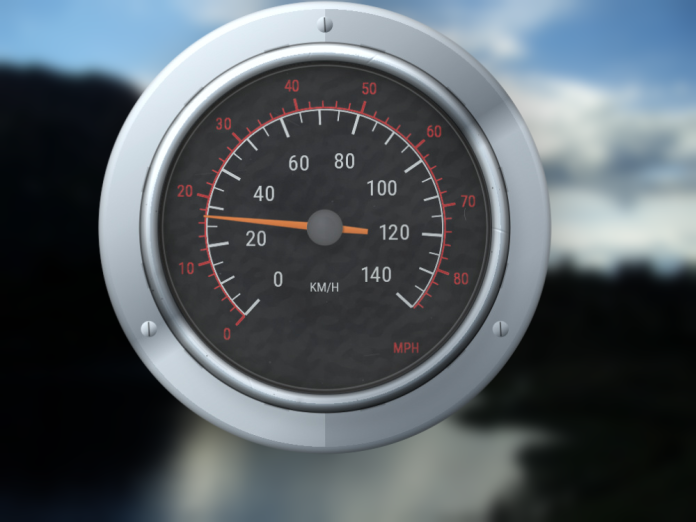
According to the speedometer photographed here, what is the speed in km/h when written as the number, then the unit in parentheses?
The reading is 27.5 (km/h)
